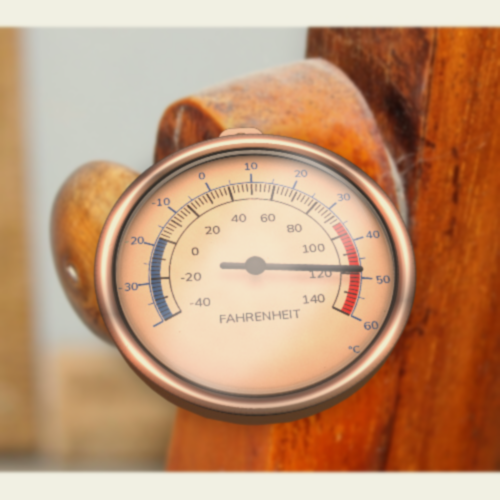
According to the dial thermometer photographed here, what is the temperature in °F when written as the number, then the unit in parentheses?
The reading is 120 (°F)
